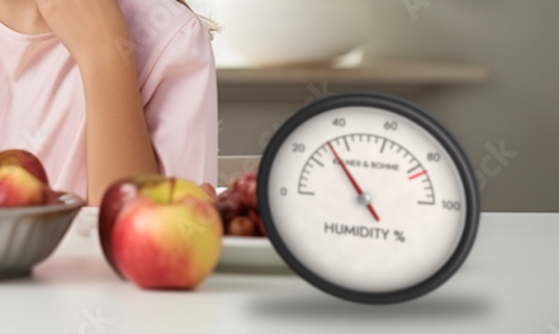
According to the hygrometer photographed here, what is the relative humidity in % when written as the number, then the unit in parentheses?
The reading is 32 (%)
